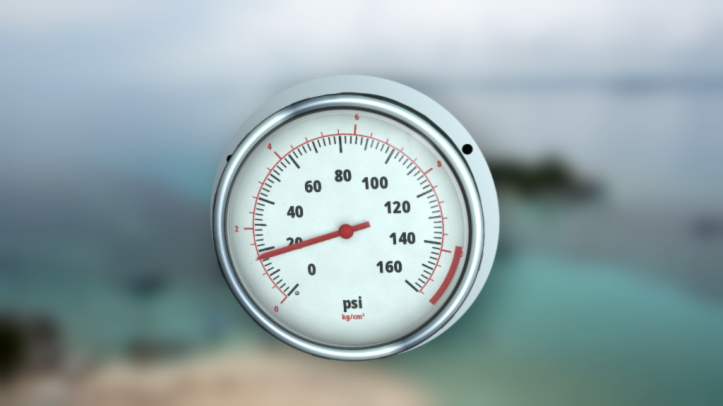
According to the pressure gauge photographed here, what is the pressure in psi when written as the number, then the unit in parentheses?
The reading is 18 (psi)
